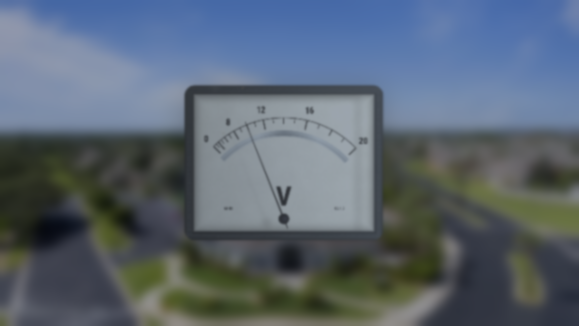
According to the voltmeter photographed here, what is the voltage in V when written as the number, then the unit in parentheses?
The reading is 10 (V)
